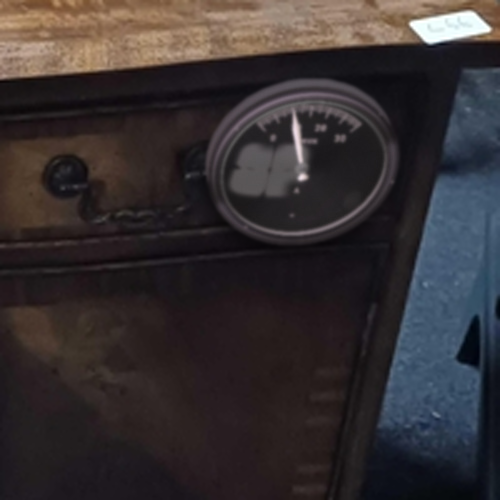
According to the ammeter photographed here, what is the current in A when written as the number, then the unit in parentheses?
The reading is 10 (A)
